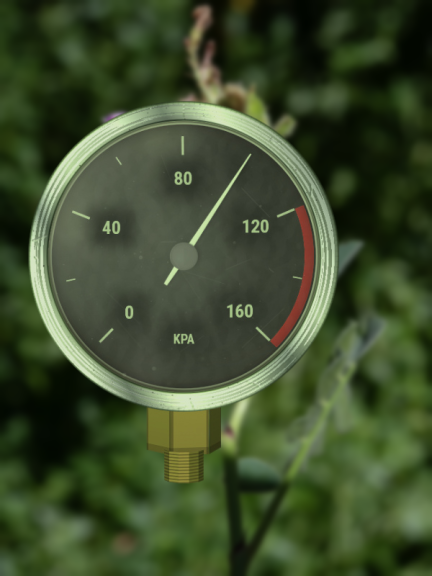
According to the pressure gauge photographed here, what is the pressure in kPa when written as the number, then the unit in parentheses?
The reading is 100 (kPa)
